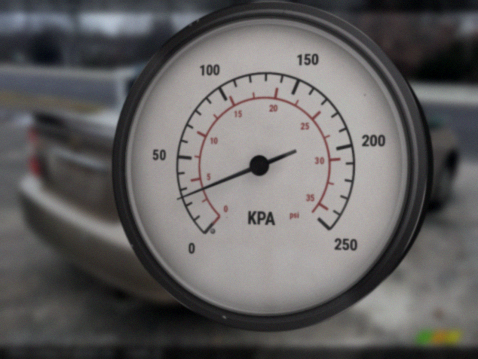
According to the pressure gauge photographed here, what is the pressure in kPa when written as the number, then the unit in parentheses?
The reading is 25 (kPa)
